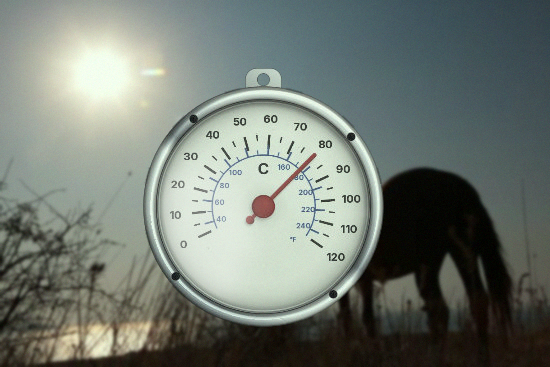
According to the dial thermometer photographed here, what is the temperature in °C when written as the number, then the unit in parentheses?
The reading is 80 (°C)
